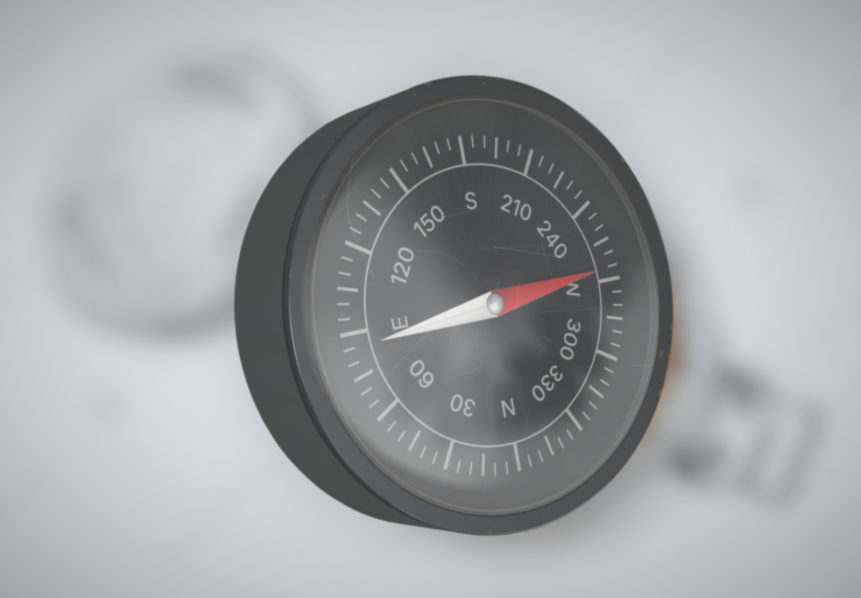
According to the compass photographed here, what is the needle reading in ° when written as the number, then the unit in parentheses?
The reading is 265 (°)
